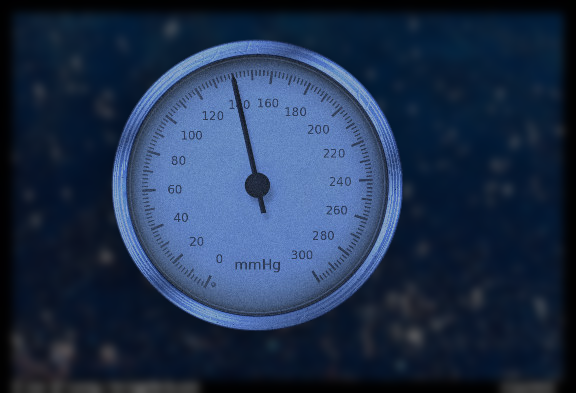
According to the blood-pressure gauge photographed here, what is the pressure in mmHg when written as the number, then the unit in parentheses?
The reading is 140 (mmHg)
